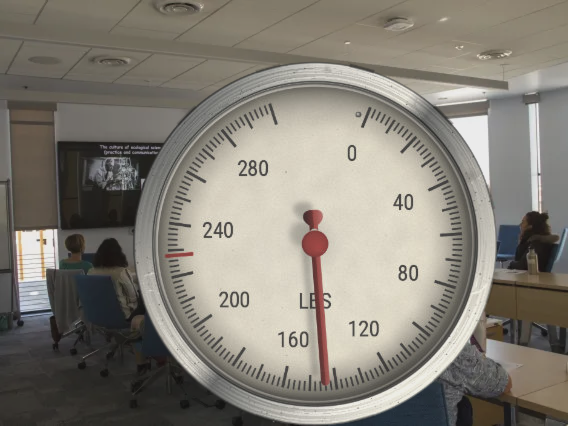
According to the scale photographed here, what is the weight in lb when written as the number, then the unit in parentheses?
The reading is 144 (lb)
